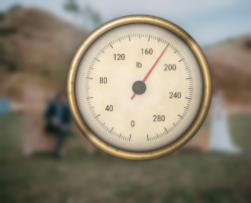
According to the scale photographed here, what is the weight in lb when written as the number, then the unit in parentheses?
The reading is 180 (lb)
